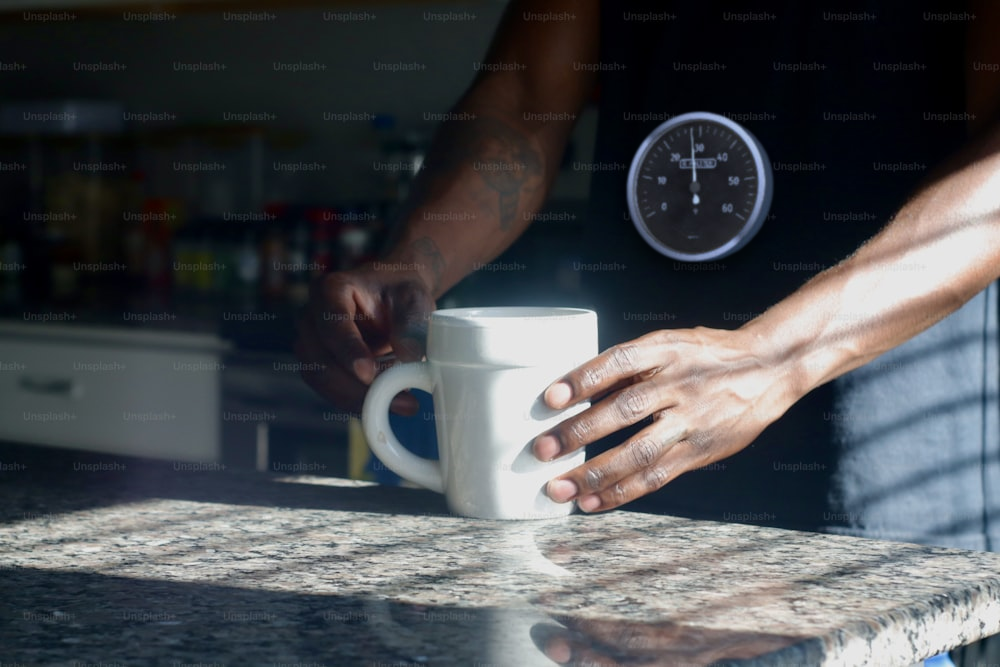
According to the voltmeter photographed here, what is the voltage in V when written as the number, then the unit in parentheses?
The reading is 28 (V)
